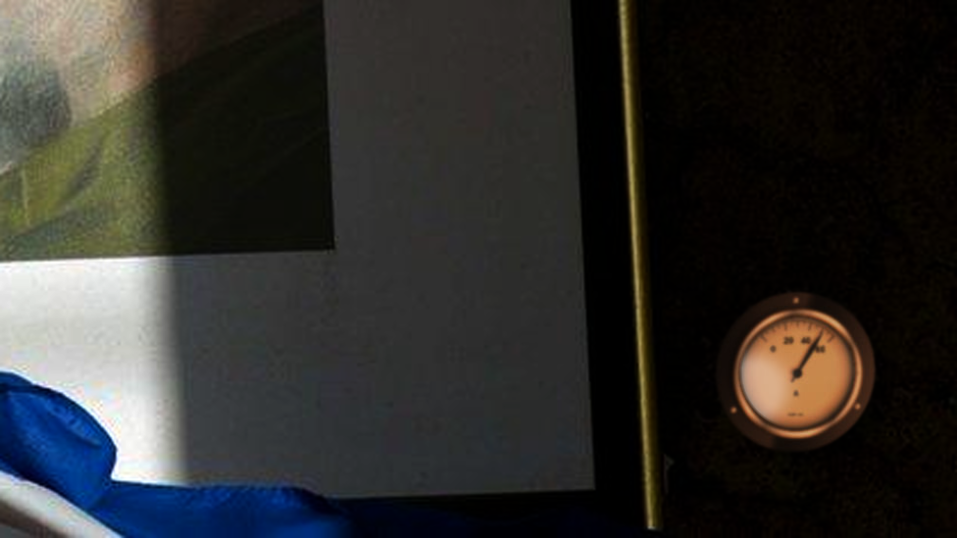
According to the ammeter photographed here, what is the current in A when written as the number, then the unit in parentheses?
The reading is 50 (A)
